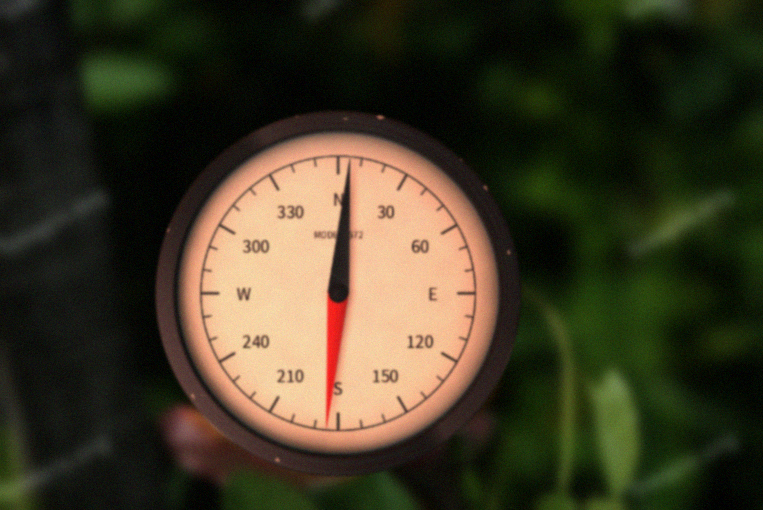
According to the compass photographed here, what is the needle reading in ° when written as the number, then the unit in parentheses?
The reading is 185 (°)
